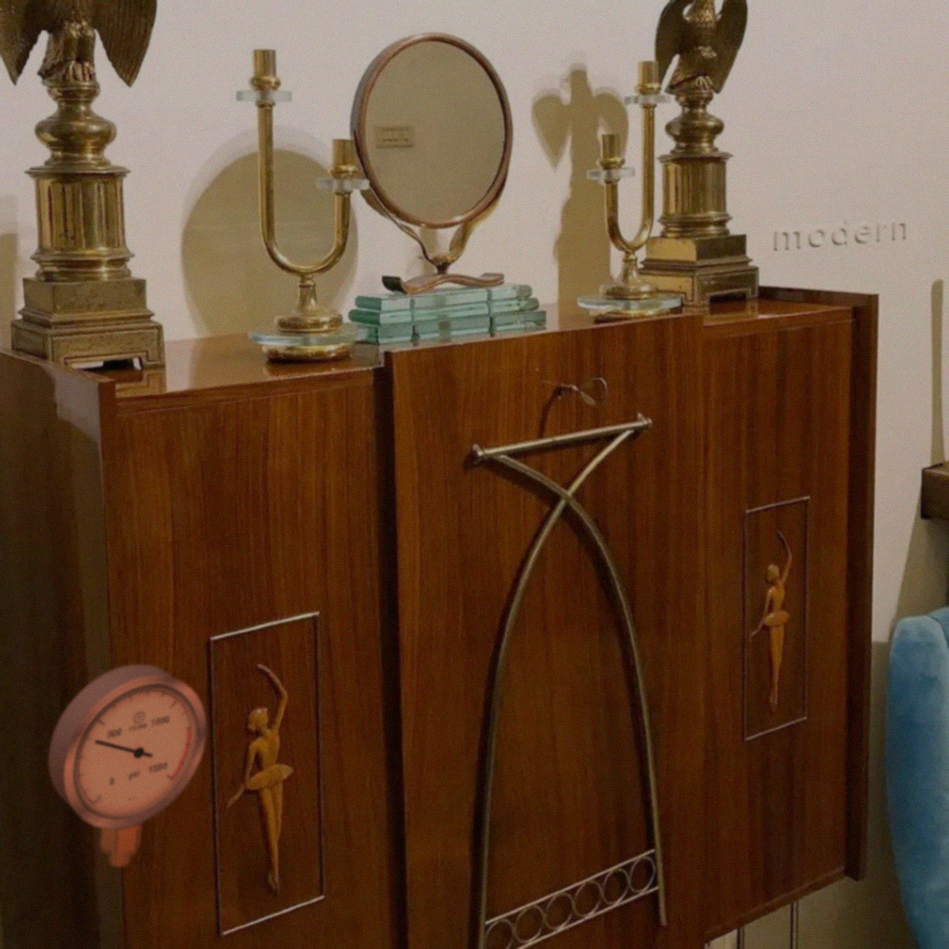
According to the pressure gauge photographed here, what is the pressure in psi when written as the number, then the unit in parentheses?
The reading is 400 (psi)
